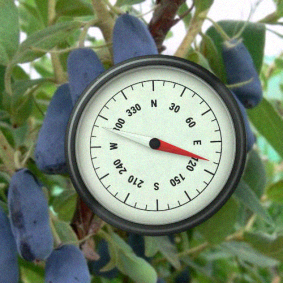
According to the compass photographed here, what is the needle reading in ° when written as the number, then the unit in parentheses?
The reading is 110 (°)
